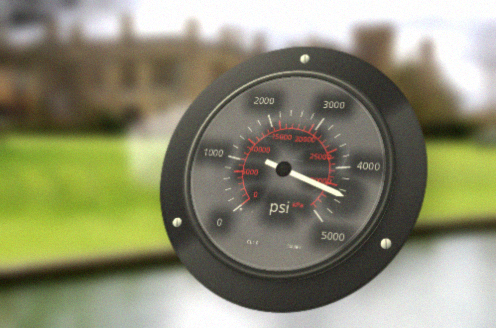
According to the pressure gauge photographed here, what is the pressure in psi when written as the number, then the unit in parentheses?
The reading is 4500 (psi)
